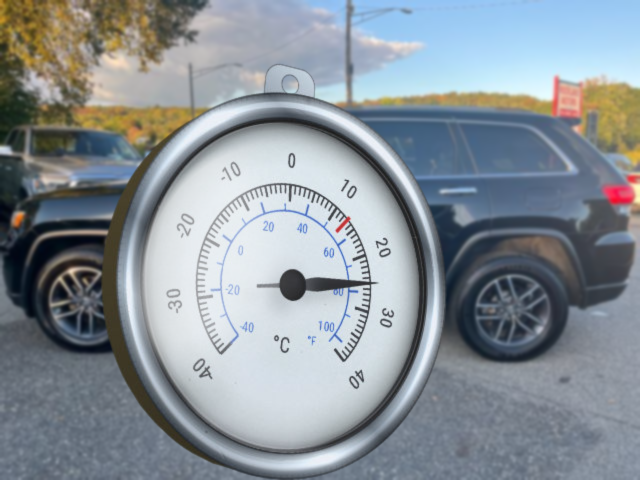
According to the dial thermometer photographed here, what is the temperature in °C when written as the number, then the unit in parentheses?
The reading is 25 (°C)
